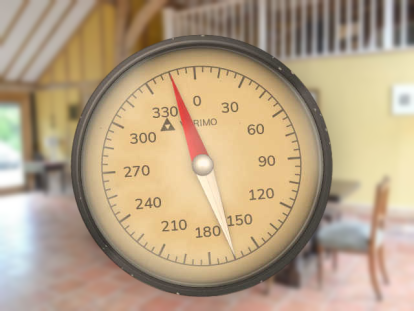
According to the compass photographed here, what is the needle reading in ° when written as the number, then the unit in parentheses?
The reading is 345 (°)
